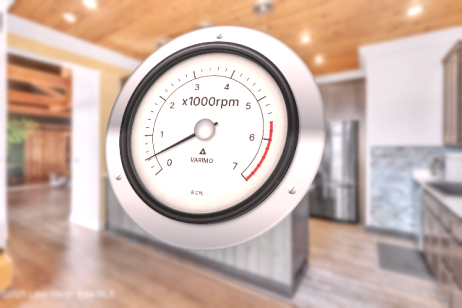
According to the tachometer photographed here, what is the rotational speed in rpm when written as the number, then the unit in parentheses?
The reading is 400 (rpm)
